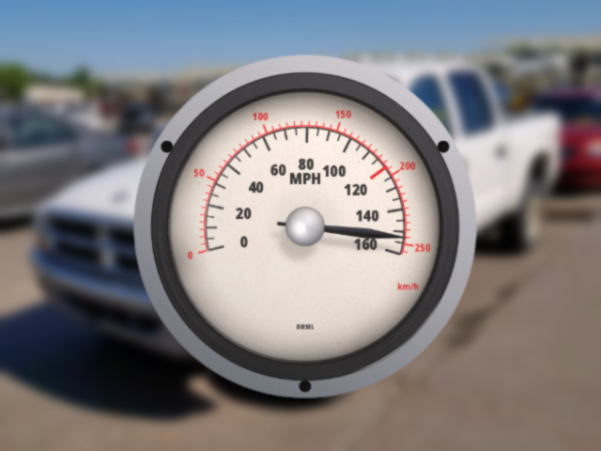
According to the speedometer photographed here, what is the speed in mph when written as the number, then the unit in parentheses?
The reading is 152.5 (mph)
